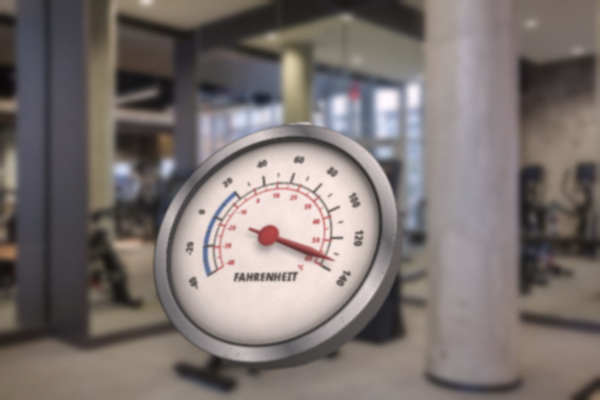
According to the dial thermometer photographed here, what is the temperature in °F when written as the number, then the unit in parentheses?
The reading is 135 (°F)
